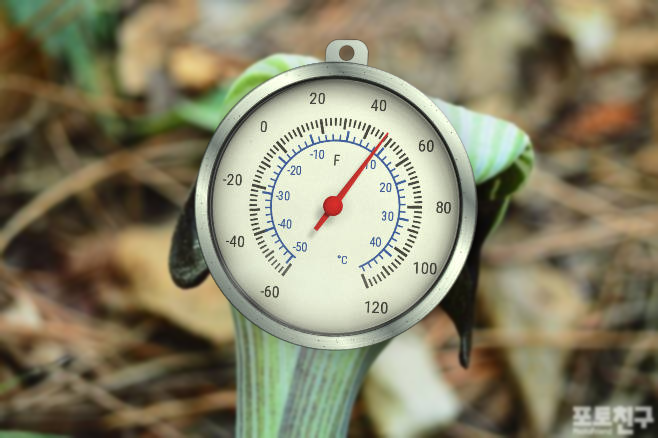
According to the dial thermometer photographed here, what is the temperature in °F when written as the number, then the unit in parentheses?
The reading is 48 (°F)
